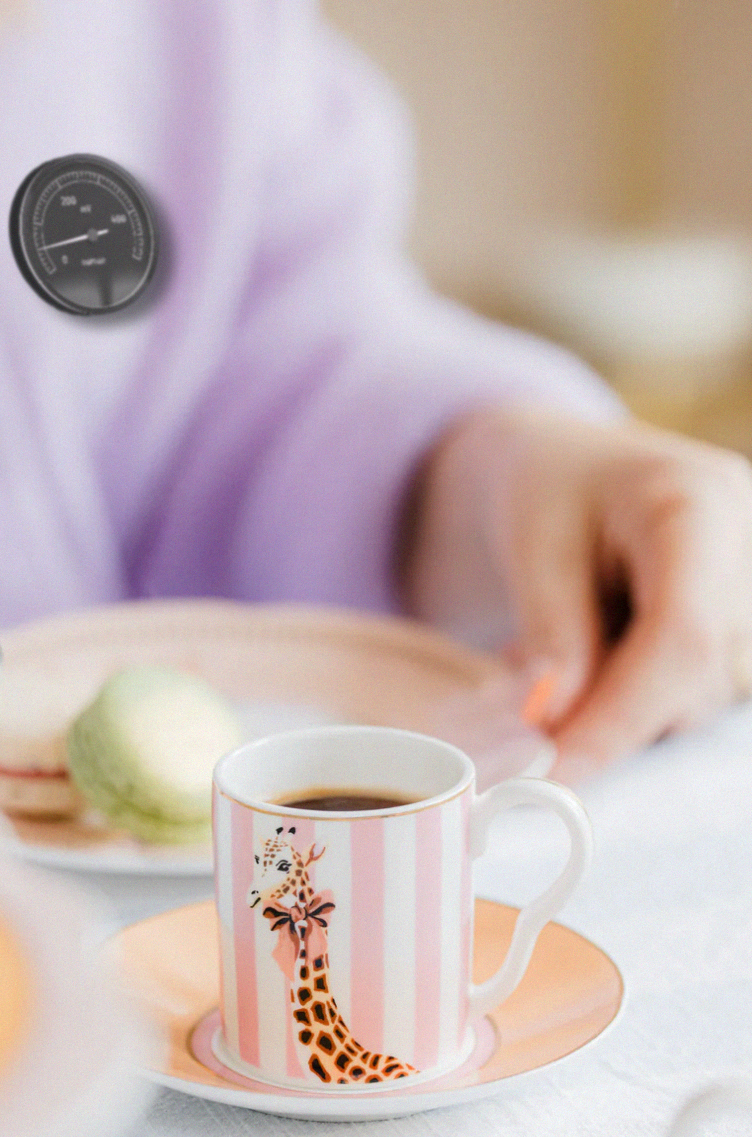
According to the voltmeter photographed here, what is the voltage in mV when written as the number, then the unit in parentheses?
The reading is 50 (mV)
